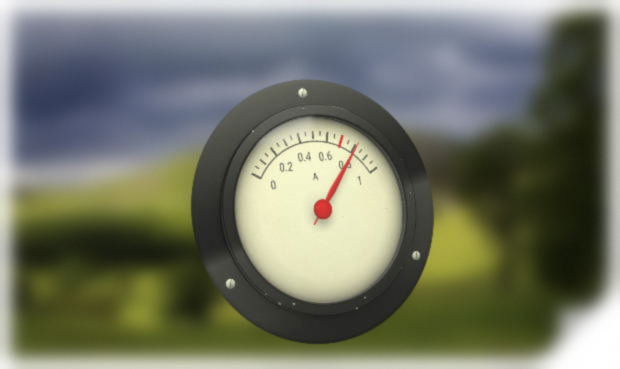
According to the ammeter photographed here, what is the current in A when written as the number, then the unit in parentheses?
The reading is 0.8 (A)
